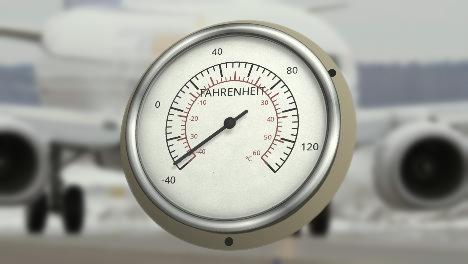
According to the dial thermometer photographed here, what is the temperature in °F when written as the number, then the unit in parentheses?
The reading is -36 (°F)
